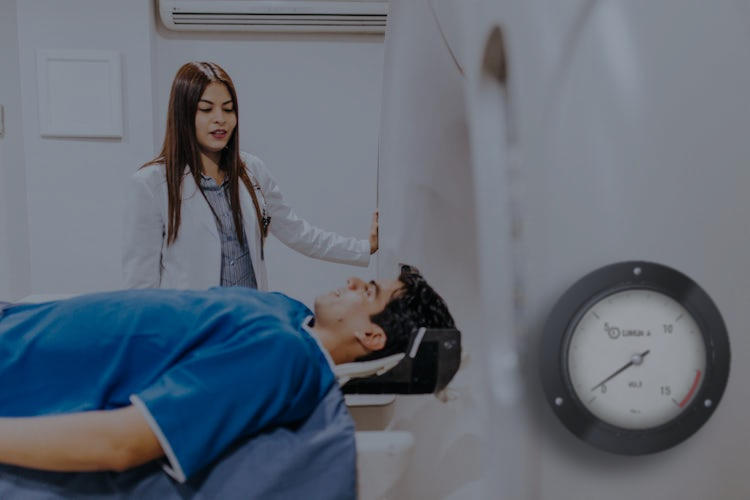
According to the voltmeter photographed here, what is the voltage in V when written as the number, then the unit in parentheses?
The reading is 0.5 (V)
